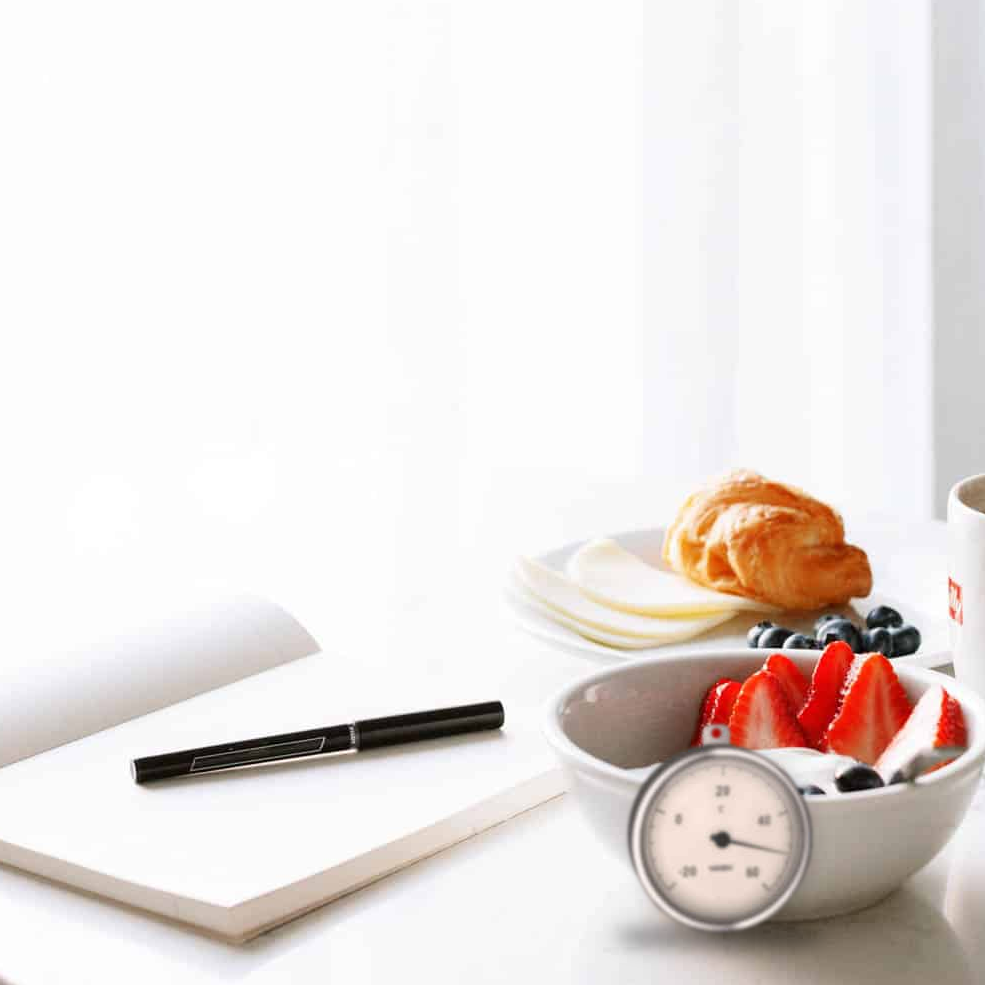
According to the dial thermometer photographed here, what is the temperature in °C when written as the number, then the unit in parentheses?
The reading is 50 (°C)
